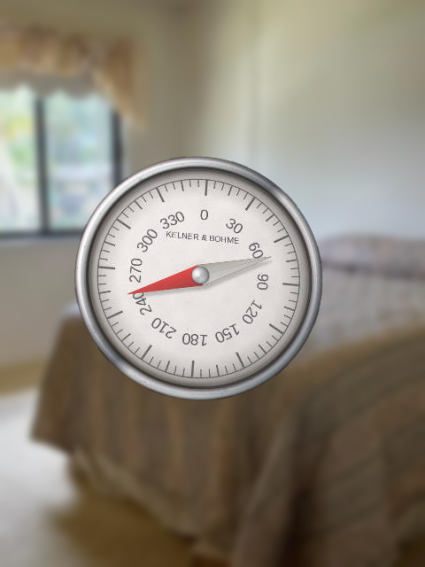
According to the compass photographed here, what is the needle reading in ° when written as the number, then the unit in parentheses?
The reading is 250 (°)
